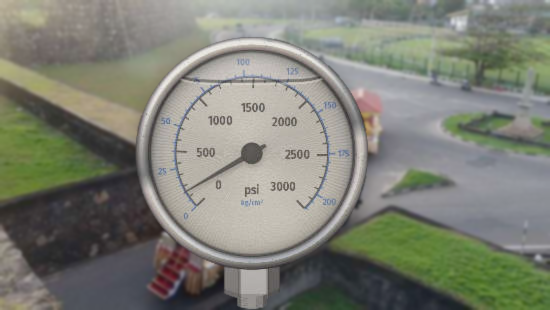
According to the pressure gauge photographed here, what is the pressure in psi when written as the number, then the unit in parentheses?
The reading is 150 (psi)
